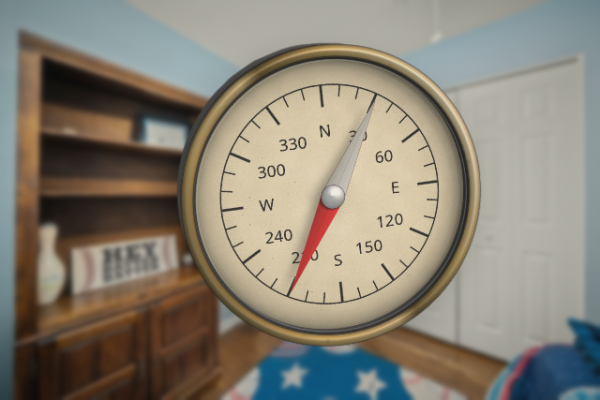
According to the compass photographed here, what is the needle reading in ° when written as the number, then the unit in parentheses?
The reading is 210 (°)
